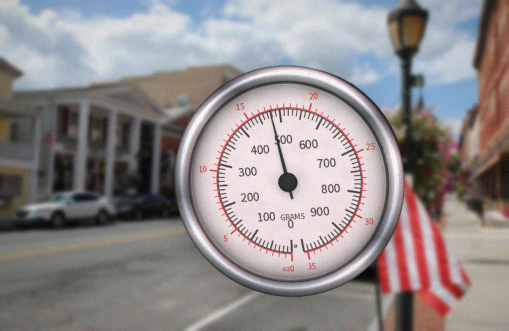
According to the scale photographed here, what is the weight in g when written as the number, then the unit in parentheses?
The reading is 480 (g)
